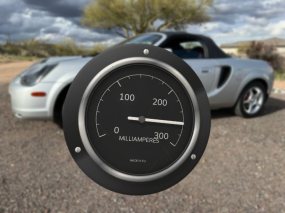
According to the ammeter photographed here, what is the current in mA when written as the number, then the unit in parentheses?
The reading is 260 (mA)
